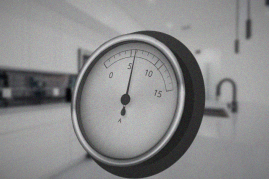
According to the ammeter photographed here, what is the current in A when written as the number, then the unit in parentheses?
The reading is 6 (A)
